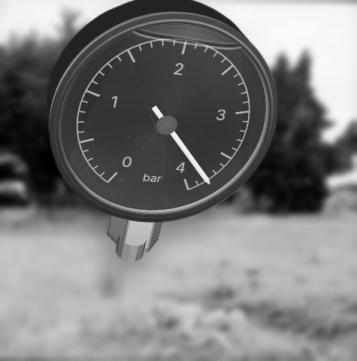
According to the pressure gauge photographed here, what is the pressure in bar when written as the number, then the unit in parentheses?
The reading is 3.8 (bar)
